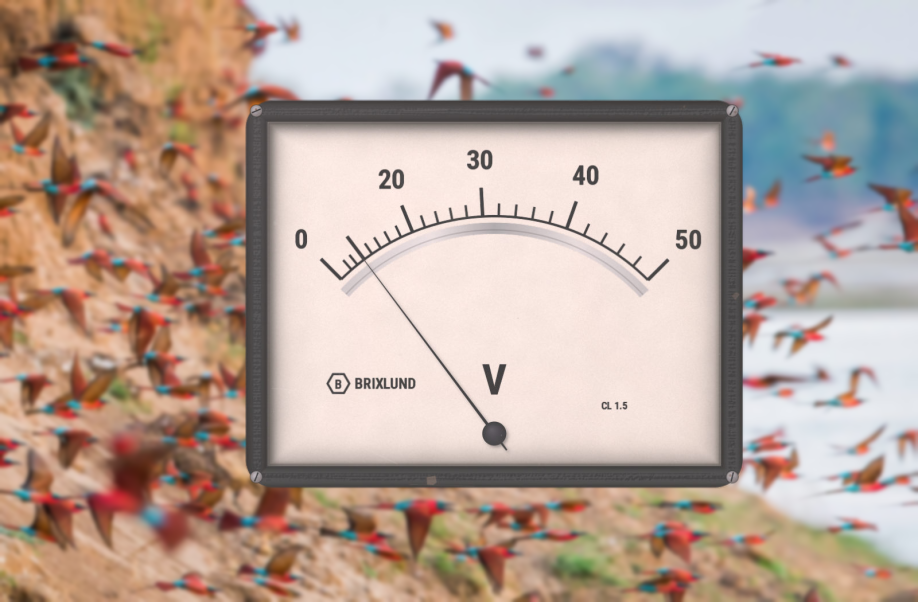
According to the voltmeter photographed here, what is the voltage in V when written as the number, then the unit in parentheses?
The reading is 10 (V)
